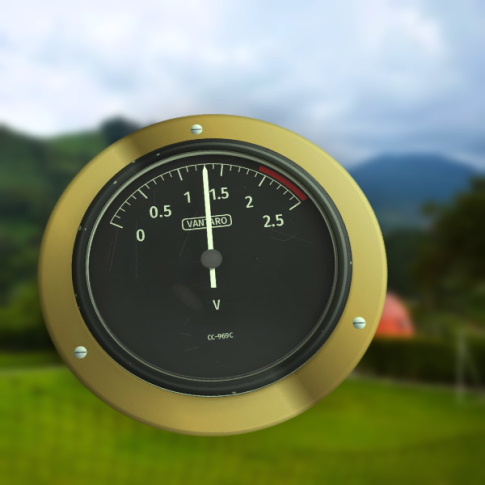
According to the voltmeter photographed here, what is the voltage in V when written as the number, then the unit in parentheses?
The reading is 1.3 (V)
